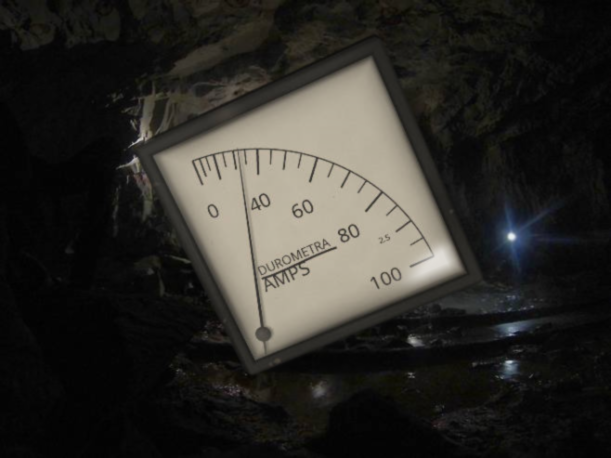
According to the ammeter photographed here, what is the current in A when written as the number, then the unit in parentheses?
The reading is 32.5 (A)
